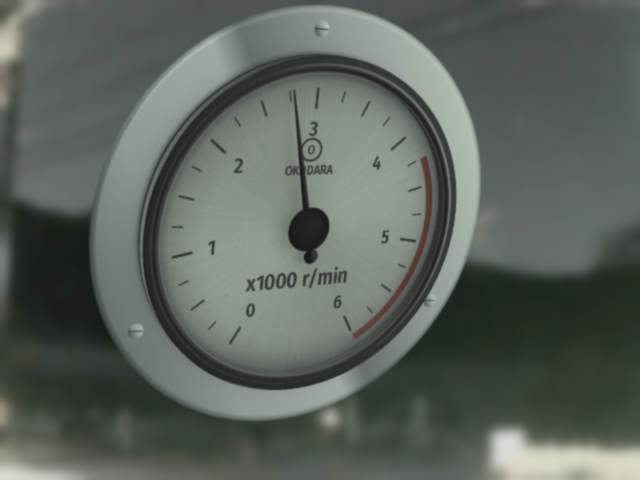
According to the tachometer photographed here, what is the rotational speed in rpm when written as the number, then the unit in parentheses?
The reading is 2750 (rpm)
